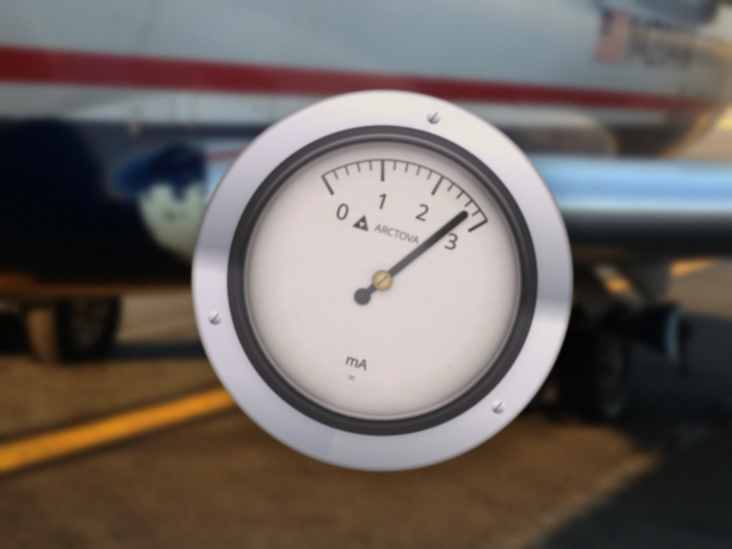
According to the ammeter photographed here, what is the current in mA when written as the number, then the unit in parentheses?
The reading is 2.7 (mA)
